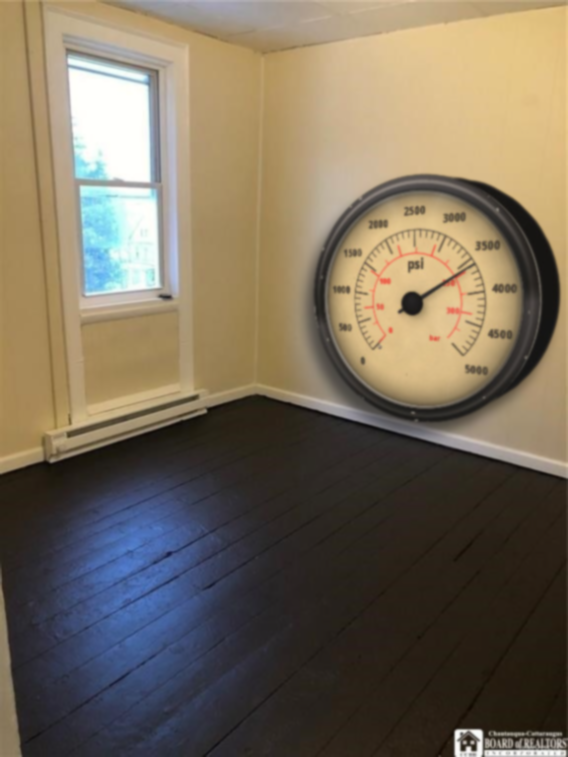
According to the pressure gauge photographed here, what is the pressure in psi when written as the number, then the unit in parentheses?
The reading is 3600 (psi)
